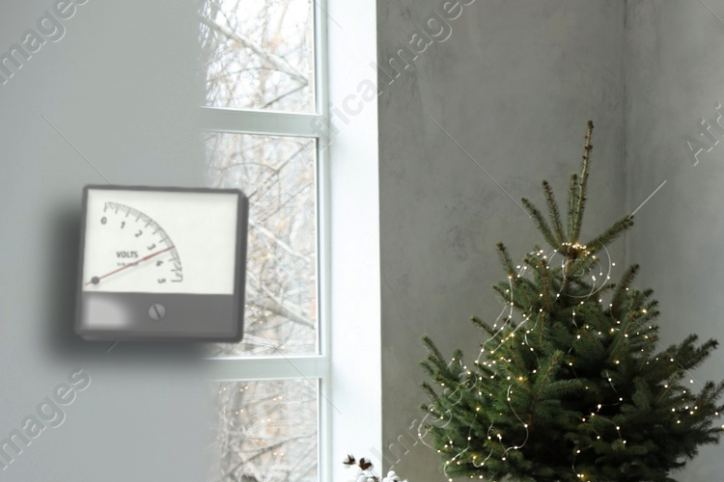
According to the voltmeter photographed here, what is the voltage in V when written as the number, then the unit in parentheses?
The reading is 3.5 (V)
